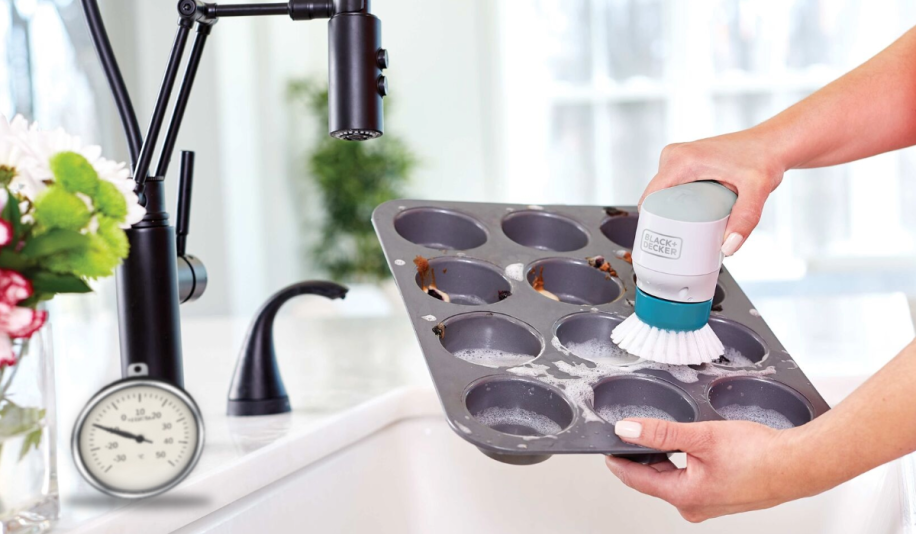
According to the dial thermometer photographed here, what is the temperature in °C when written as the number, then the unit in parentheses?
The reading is -10 (°C)
